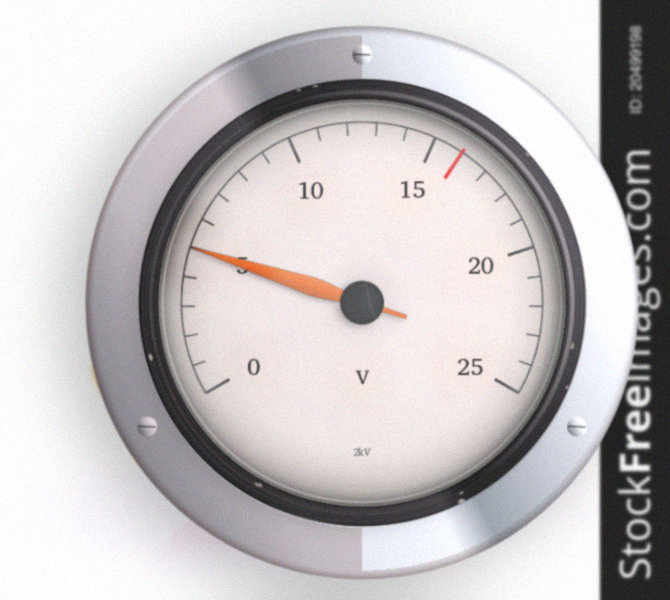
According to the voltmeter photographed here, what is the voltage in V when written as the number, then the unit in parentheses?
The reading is 5 (V)
